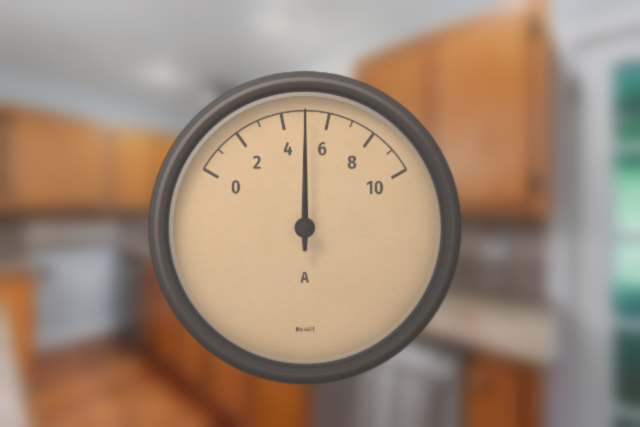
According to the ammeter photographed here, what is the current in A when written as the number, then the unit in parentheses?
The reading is 5 (A)
